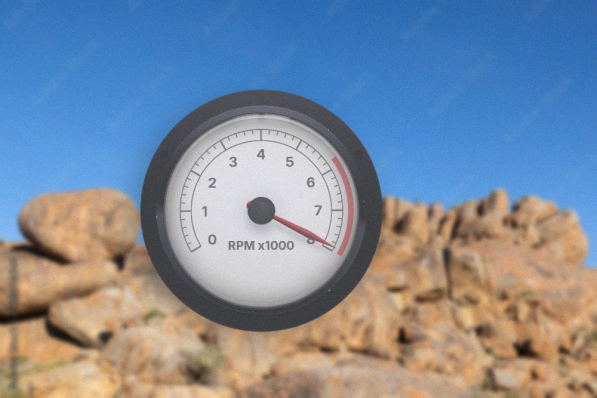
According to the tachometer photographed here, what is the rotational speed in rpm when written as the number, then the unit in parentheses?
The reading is 7900 (rpm)
